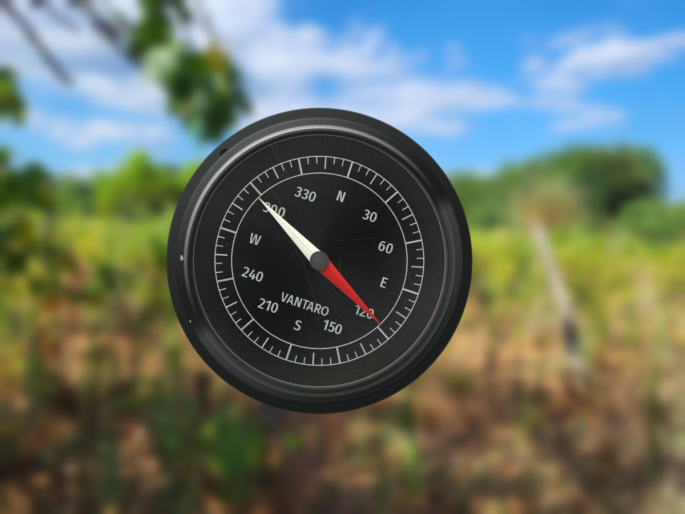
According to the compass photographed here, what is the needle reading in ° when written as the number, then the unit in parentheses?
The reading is 117.5 (°)
